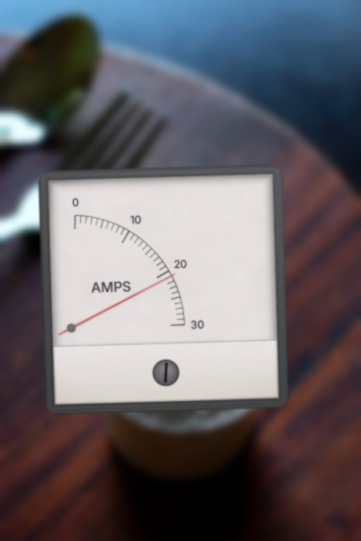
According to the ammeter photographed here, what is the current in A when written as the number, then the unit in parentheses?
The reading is 21 (A)
